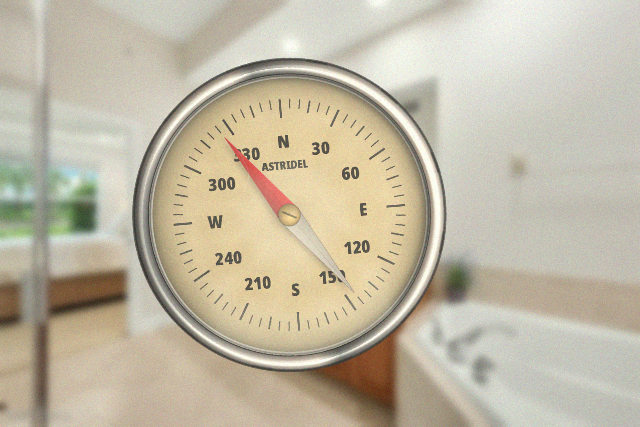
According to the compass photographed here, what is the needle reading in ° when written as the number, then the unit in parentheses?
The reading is 325 (°)
